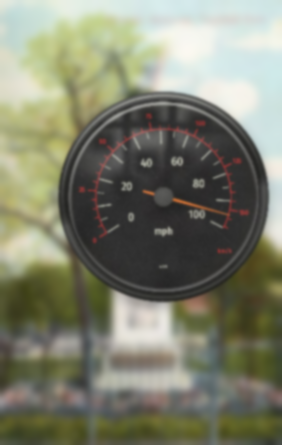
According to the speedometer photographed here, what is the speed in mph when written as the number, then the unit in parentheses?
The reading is 95 (mph)
